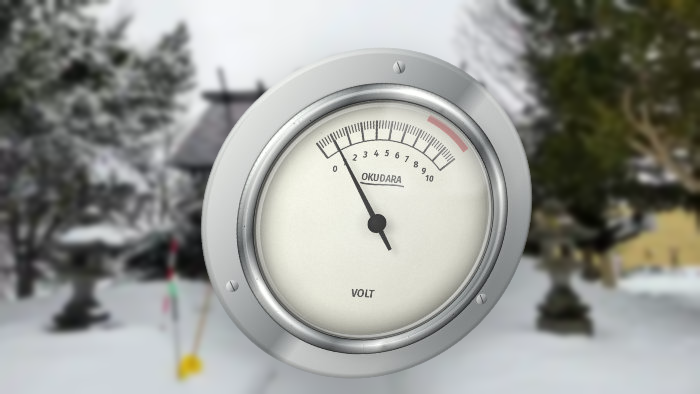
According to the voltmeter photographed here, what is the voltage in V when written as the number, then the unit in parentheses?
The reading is 1 (V)
